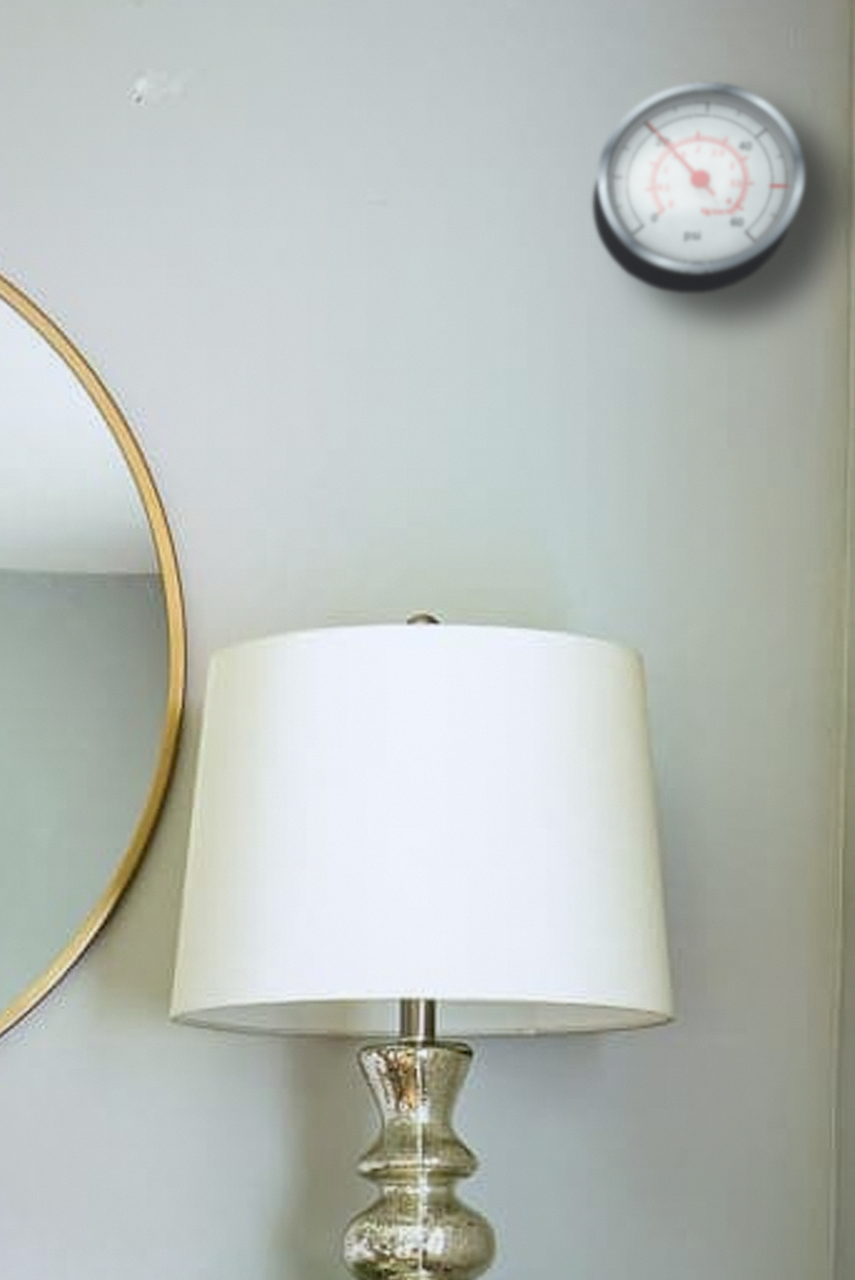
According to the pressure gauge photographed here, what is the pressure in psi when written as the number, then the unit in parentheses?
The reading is 20 (psi)
